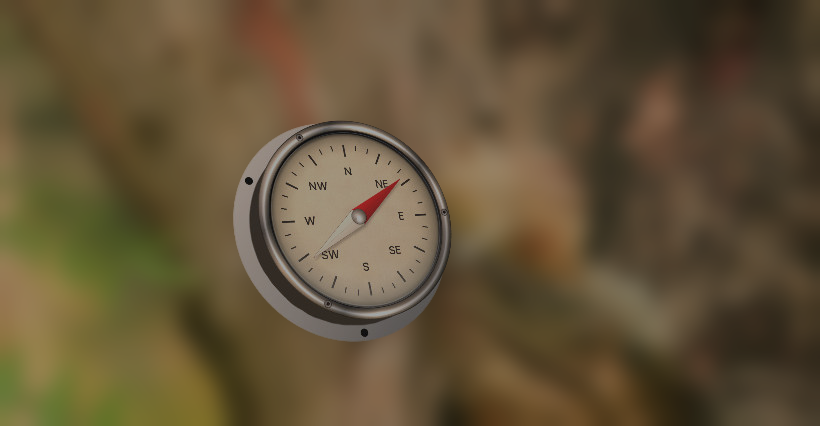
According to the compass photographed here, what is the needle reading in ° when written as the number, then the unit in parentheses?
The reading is 55 (°)
